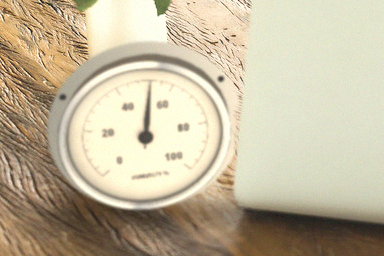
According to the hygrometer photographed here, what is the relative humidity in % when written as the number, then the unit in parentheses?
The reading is 52 (%)
